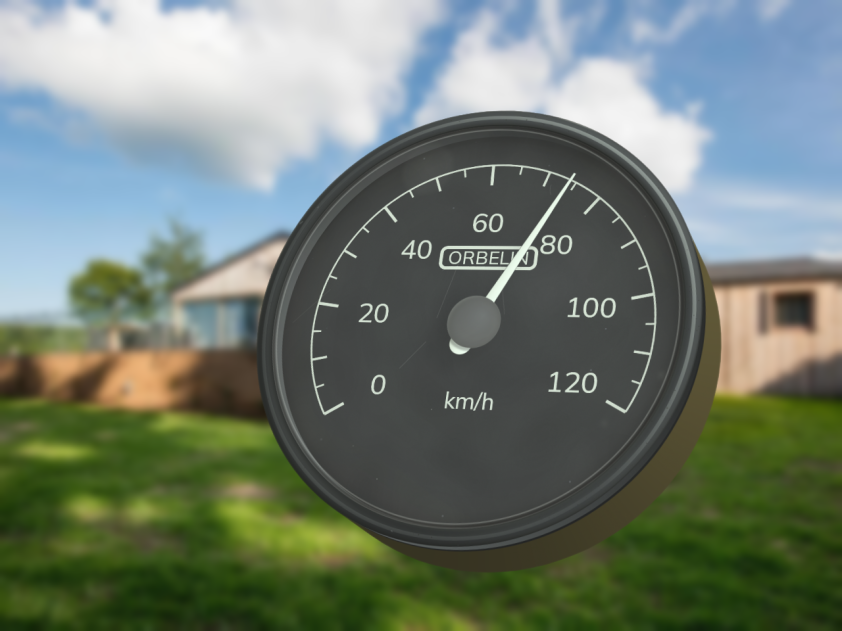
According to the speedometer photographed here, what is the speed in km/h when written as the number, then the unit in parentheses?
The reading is 75 (km/h)
